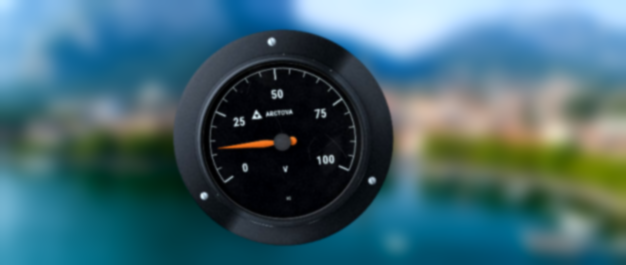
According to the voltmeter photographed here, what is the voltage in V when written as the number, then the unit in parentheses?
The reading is 12.5 (V)
